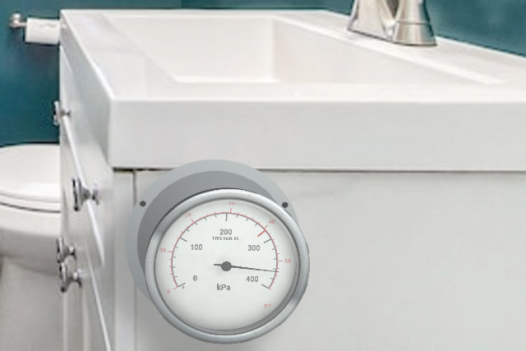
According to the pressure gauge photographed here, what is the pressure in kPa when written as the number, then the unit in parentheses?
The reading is 360 (kPa)
